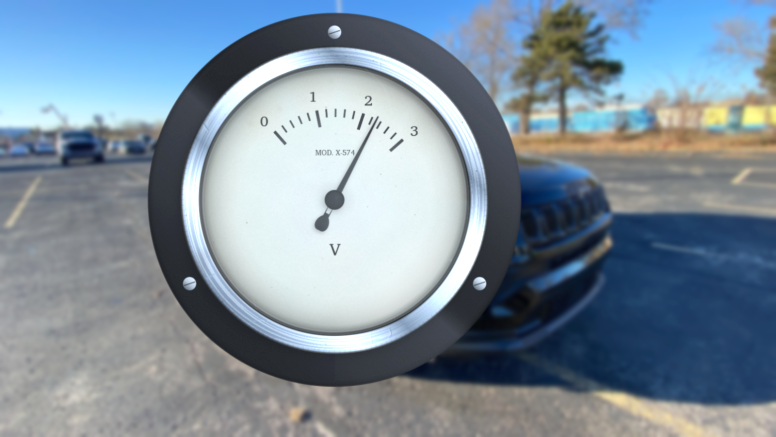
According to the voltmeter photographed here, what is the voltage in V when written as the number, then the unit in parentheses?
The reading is 2.3 (V)
